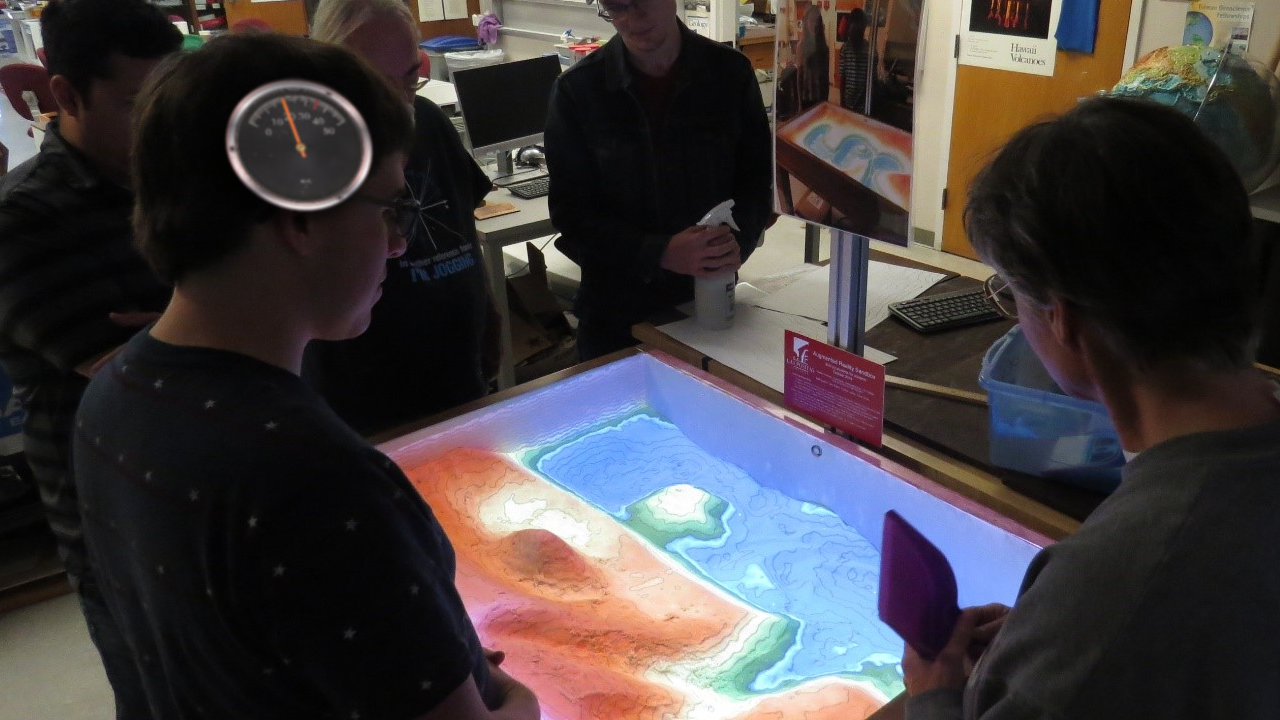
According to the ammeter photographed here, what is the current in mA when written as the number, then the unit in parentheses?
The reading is 20 (mA)
